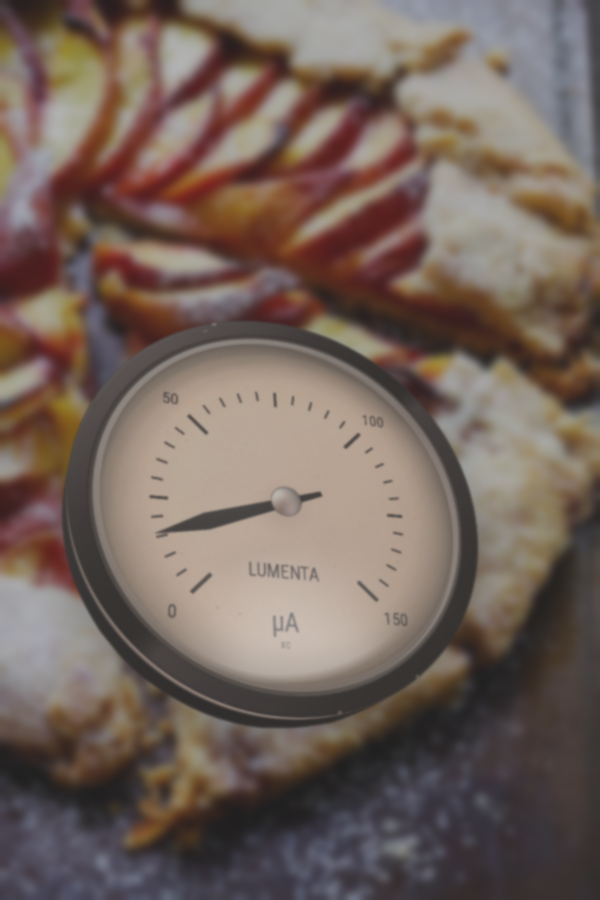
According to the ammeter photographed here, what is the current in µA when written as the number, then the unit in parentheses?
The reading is 15 (µA)
